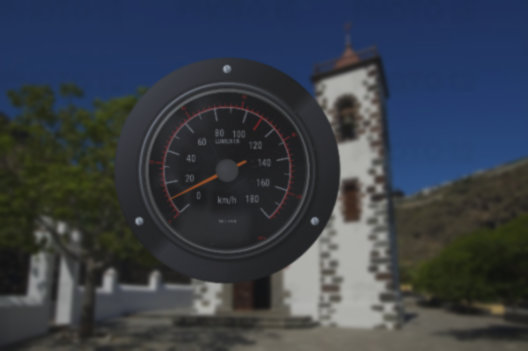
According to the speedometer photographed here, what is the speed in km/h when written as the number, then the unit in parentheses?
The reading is 10 (km/h)
